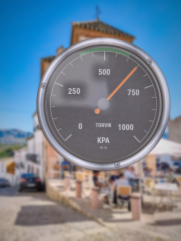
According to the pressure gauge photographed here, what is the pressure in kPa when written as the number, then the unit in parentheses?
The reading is 650 (kPa)
